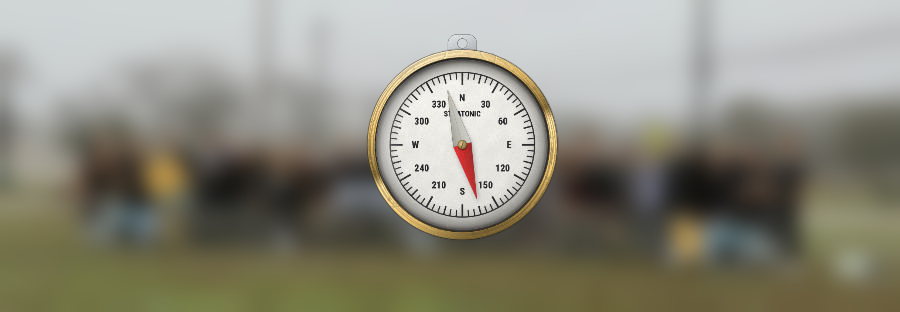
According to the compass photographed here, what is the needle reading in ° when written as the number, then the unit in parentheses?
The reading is 165 (°)
